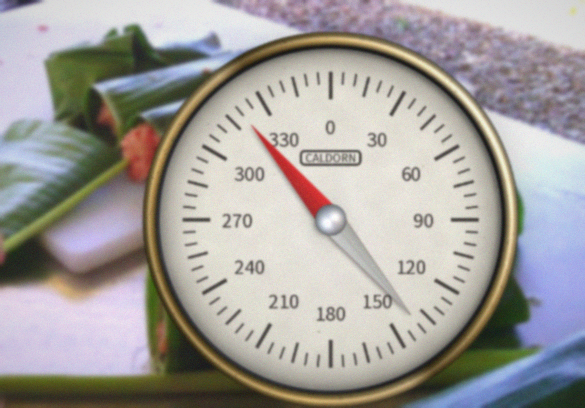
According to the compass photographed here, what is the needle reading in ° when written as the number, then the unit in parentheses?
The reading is 320 (°)
